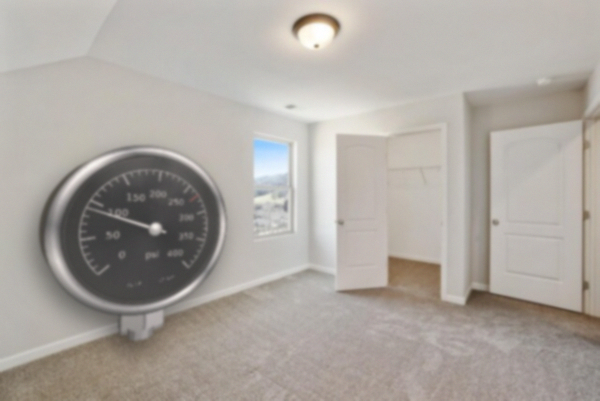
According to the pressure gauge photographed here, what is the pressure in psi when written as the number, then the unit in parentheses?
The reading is 90 (psi)
